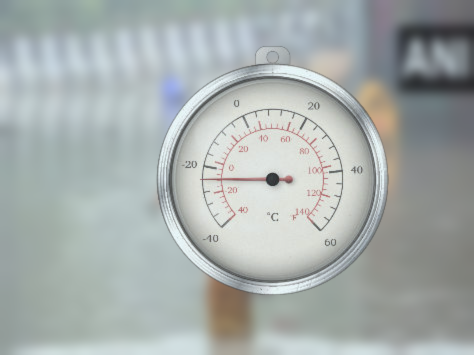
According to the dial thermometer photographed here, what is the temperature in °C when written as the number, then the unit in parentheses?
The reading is -24 (°C)
